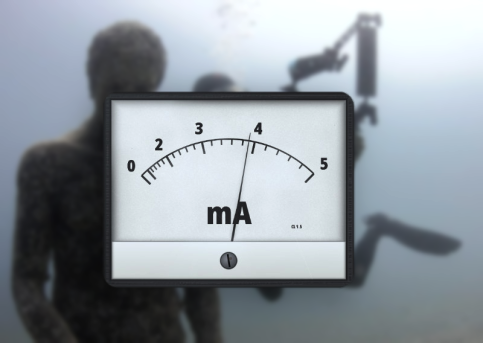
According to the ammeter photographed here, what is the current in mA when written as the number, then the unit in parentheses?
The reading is 3.9 (mA)
